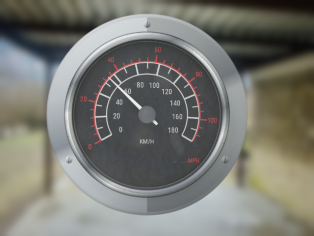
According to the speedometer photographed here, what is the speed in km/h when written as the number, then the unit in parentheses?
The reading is 55 (km/h)
